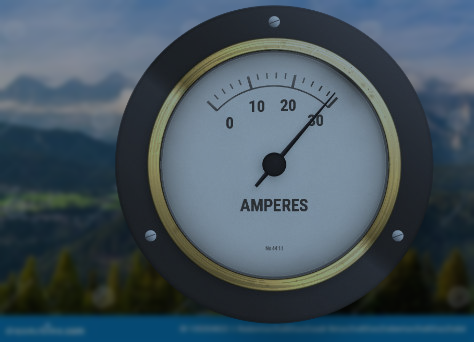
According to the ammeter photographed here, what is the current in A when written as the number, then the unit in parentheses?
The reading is 29 (A)
